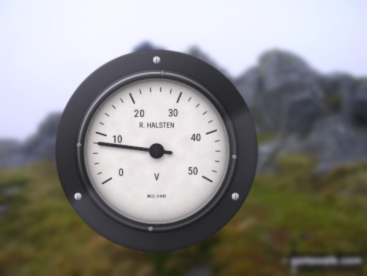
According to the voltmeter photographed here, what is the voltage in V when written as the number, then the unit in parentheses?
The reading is 8 (V)
